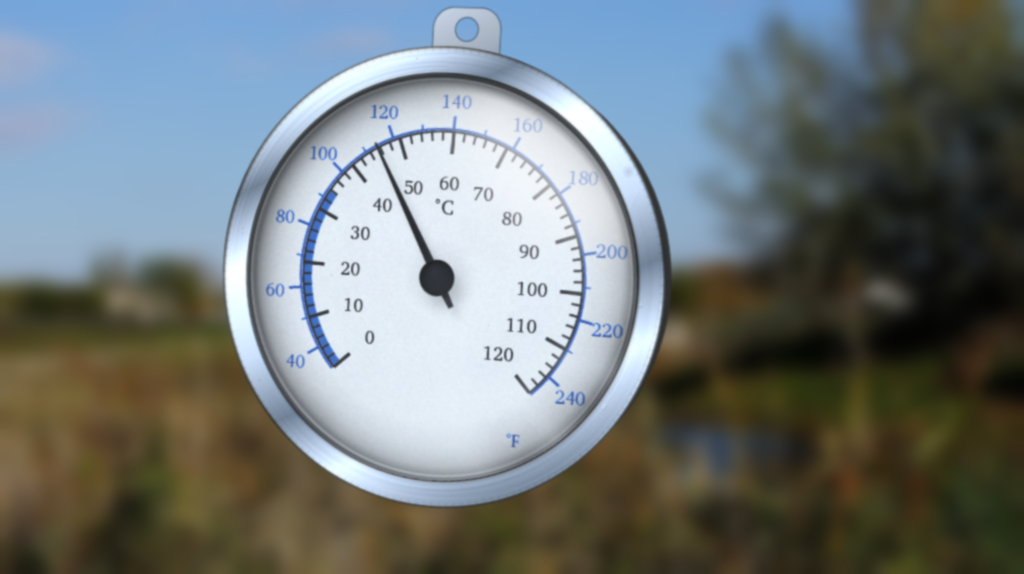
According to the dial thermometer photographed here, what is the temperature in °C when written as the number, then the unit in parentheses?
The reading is 46 (°C)
